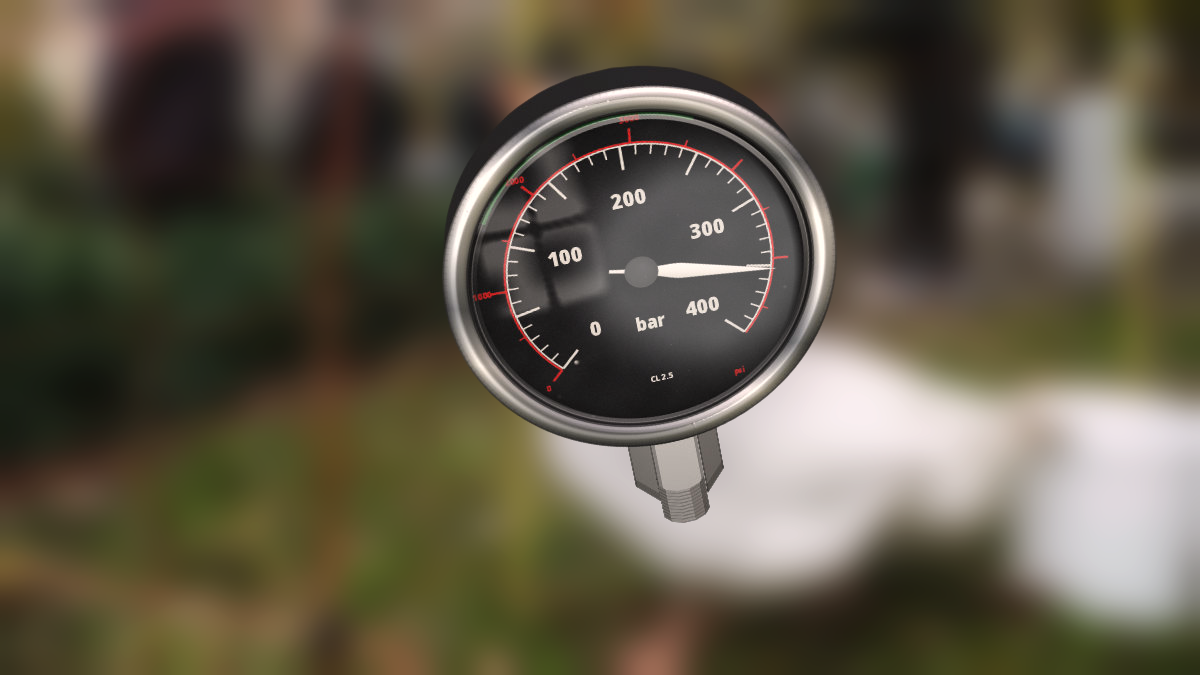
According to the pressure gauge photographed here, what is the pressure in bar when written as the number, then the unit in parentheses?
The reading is 350 (bar)
